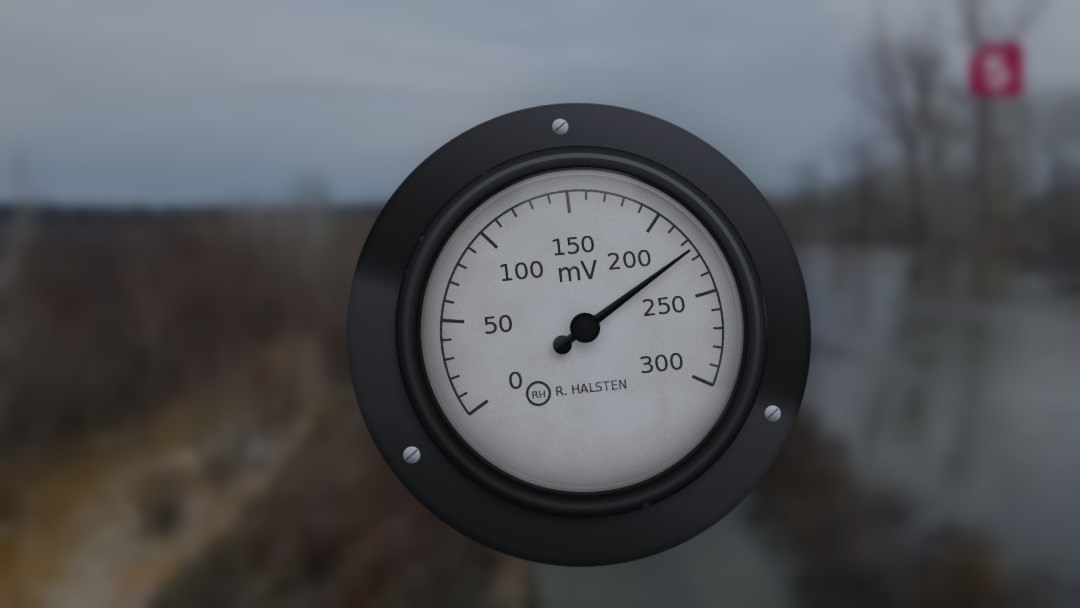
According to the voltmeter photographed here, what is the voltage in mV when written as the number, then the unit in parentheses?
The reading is 225 (mV)
